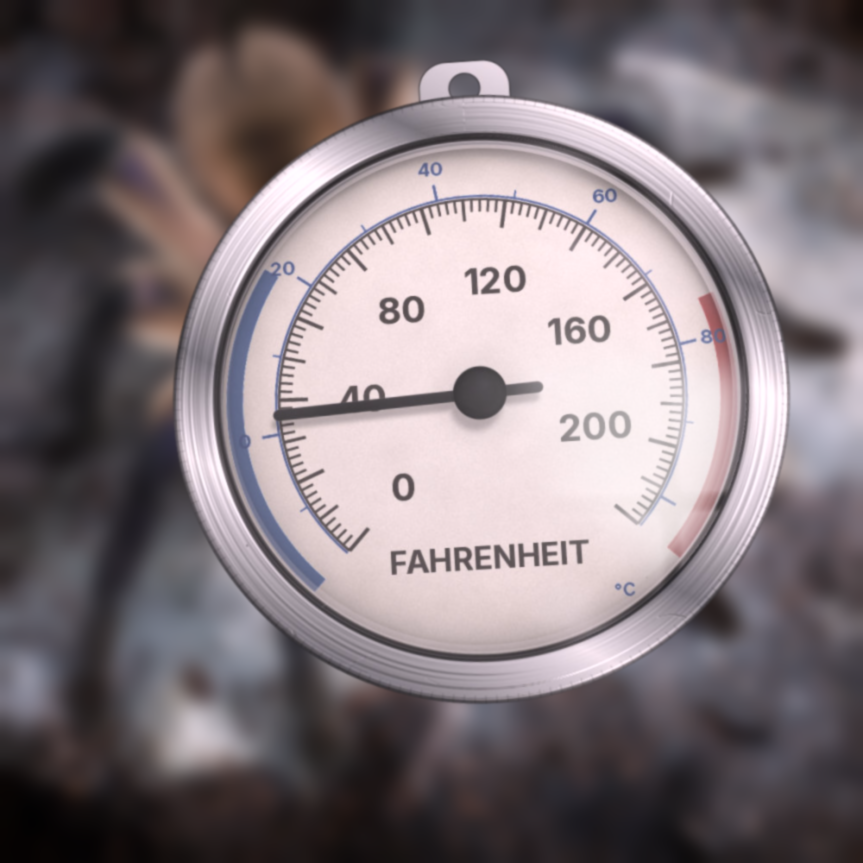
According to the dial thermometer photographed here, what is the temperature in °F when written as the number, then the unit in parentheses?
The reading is 36 (°F)
